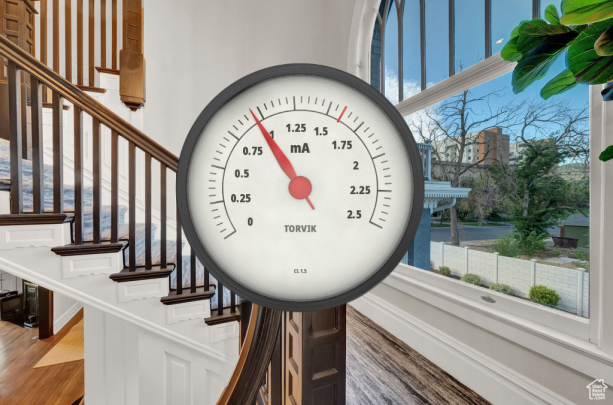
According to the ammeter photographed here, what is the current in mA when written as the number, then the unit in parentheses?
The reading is 0.95 (mA)
